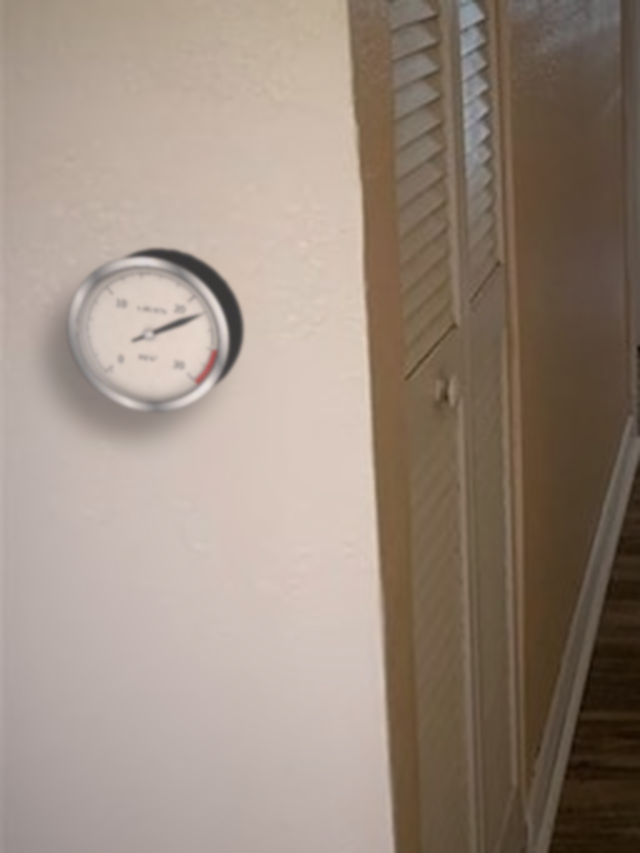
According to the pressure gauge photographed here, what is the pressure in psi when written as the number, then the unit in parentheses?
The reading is 22 (psi)
